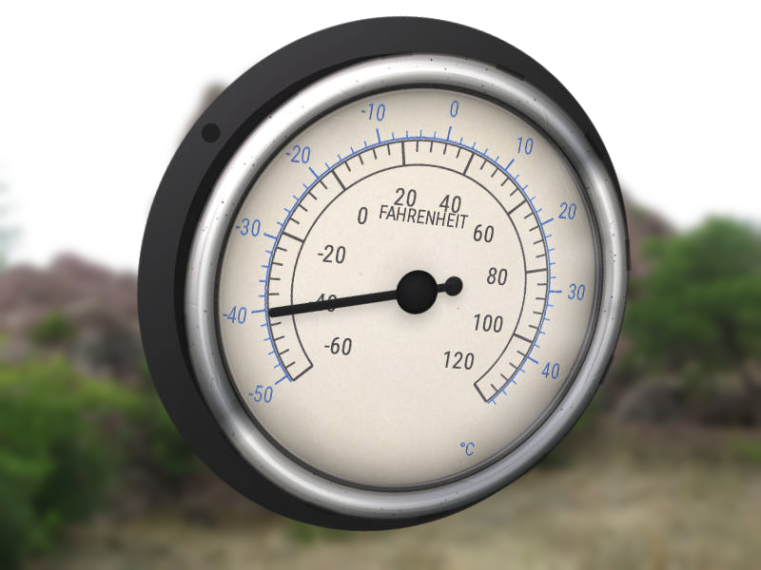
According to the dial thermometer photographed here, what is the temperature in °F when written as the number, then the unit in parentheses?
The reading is -40 (°F)
